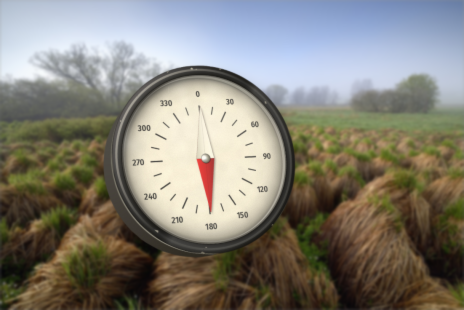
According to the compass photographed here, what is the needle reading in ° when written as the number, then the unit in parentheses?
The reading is 180 (°)
